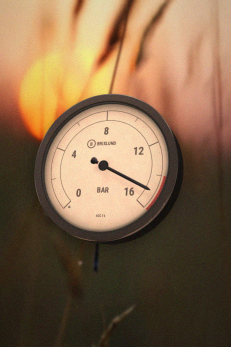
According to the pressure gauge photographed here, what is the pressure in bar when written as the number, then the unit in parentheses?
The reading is 15 (bar)
